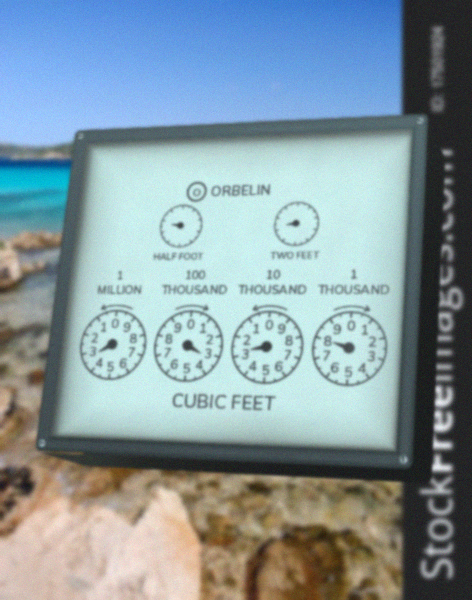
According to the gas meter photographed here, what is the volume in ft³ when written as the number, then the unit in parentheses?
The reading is 332800 (ft³)
